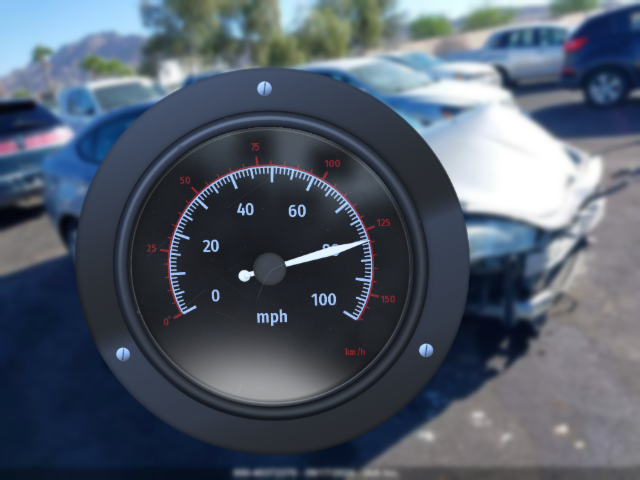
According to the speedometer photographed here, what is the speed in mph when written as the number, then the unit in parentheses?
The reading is 80 (mph)
